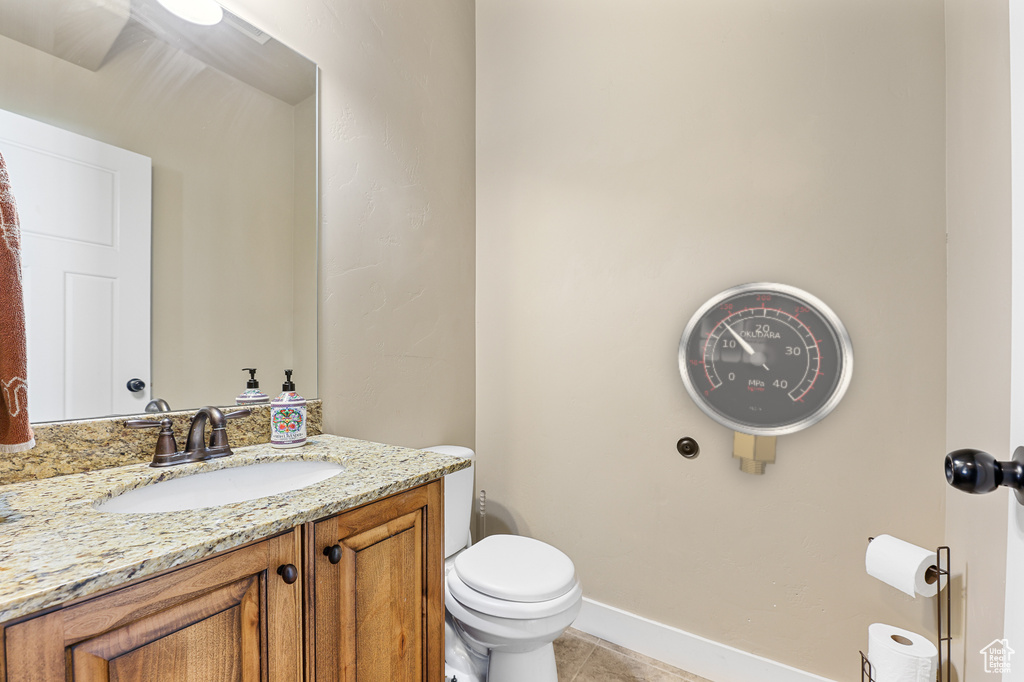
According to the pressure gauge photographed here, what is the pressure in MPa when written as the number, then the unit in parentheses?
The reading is 13 (MPa)
